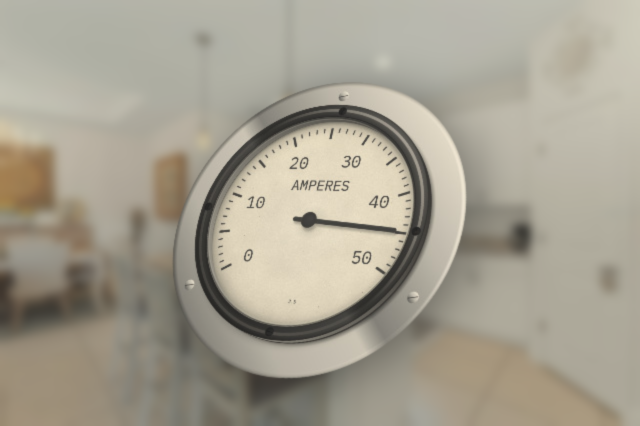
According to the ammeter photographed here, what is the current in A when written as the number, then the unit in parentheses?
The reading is 45 (A)
